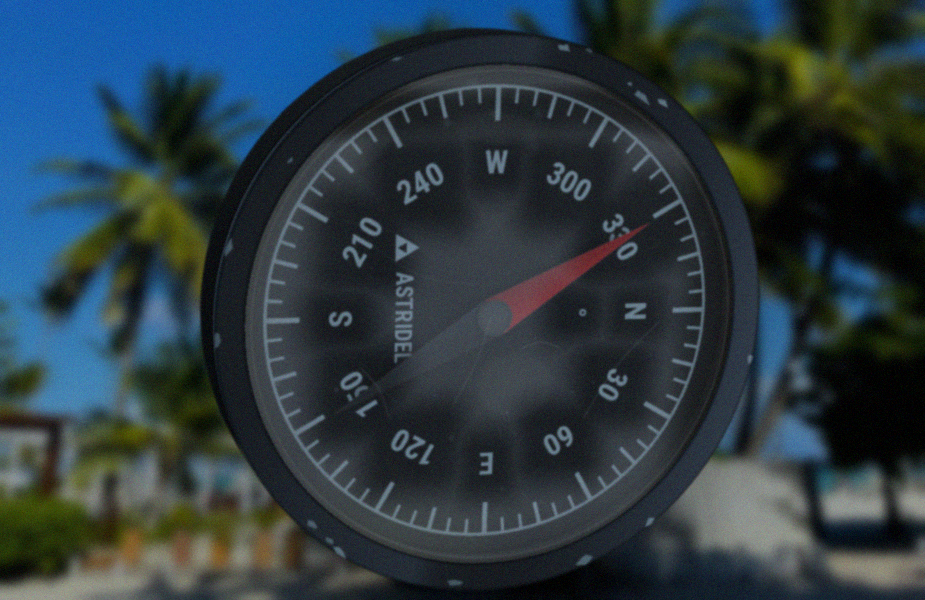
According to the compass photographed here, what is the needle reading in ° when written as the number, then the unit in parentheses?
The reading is 330 (°)
